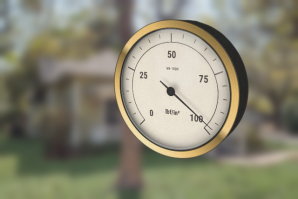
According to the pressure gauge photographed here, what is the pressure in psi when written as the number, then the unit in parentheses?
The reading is 97.5 (psi)
